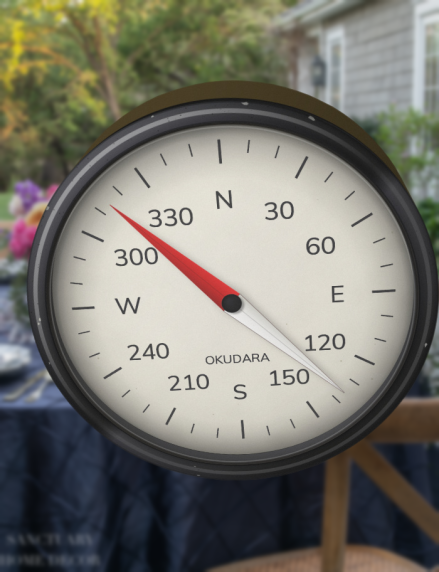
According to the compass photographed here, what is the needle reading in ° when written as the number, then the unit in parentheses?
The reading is 315 (°)
